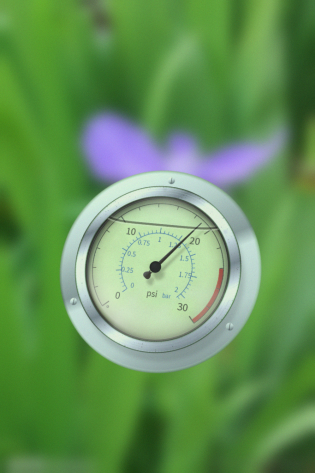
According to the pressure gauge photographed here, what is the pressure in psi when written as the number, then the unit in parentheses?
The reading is 19 (psi)
